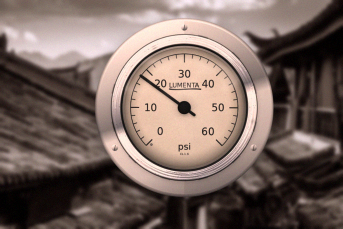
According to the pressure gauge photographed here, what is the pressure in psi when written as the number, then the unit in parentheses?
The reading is 18 (psi)
